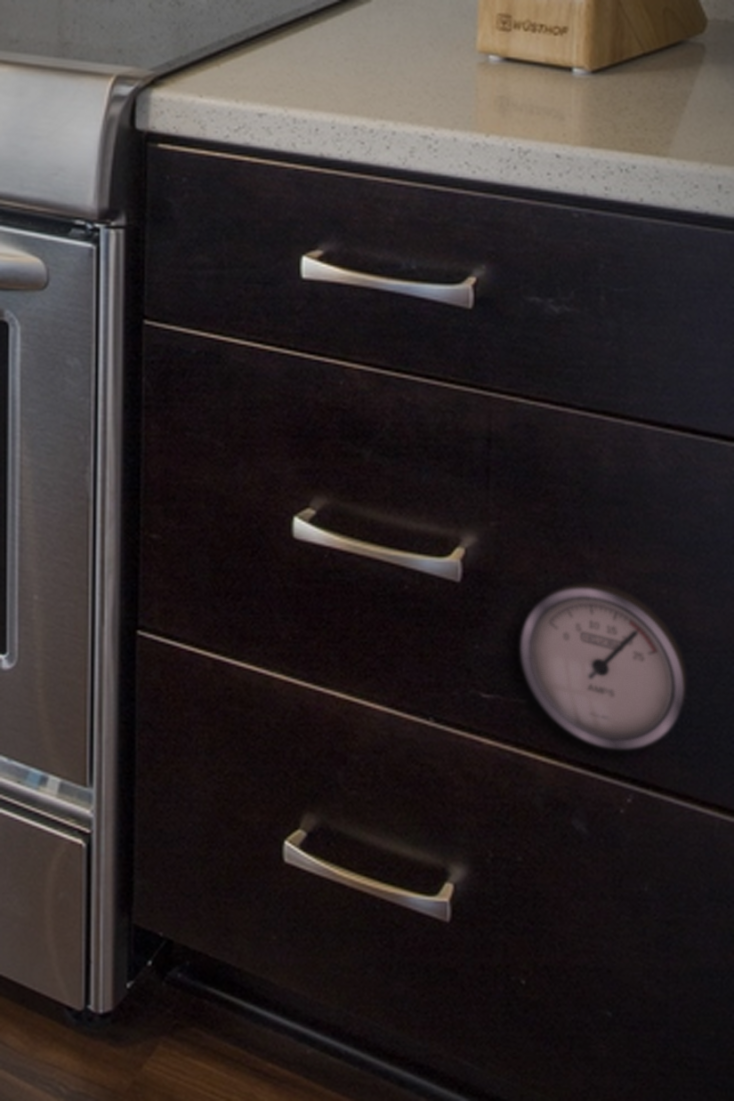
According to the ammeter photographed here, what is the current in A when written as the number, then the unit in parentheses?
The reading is 20 (A)
